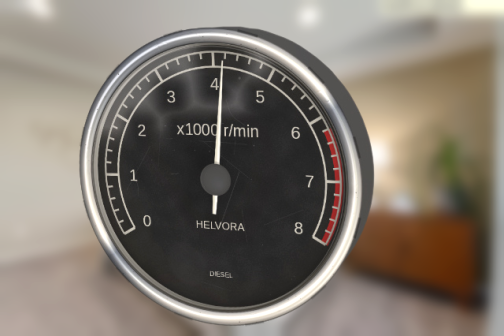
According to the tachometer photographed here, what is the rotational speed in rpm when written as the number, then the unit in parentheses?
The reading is 4200 (rpm)
